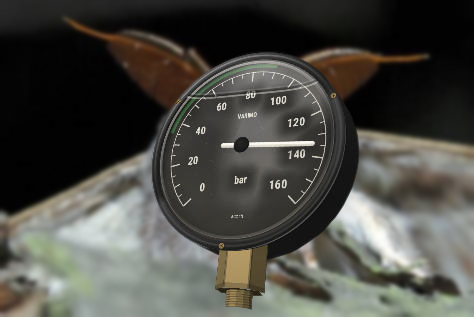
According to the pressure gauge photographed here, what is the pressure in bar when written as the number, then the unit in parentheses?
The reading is 135 (bar)
